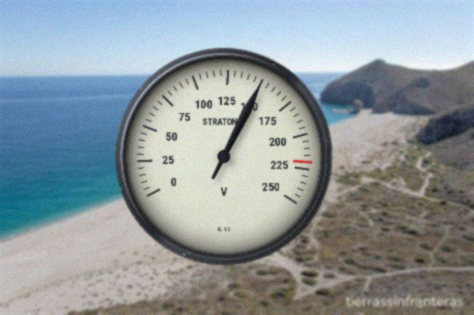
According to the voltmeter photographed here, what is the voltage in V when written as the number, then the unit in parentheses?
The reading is 150 (V)
